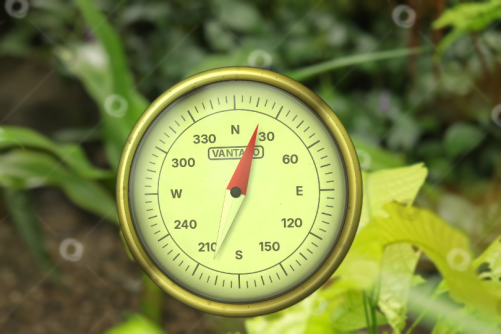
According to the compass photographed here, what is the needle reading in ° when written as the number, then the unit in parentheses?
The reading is 20 (°)
